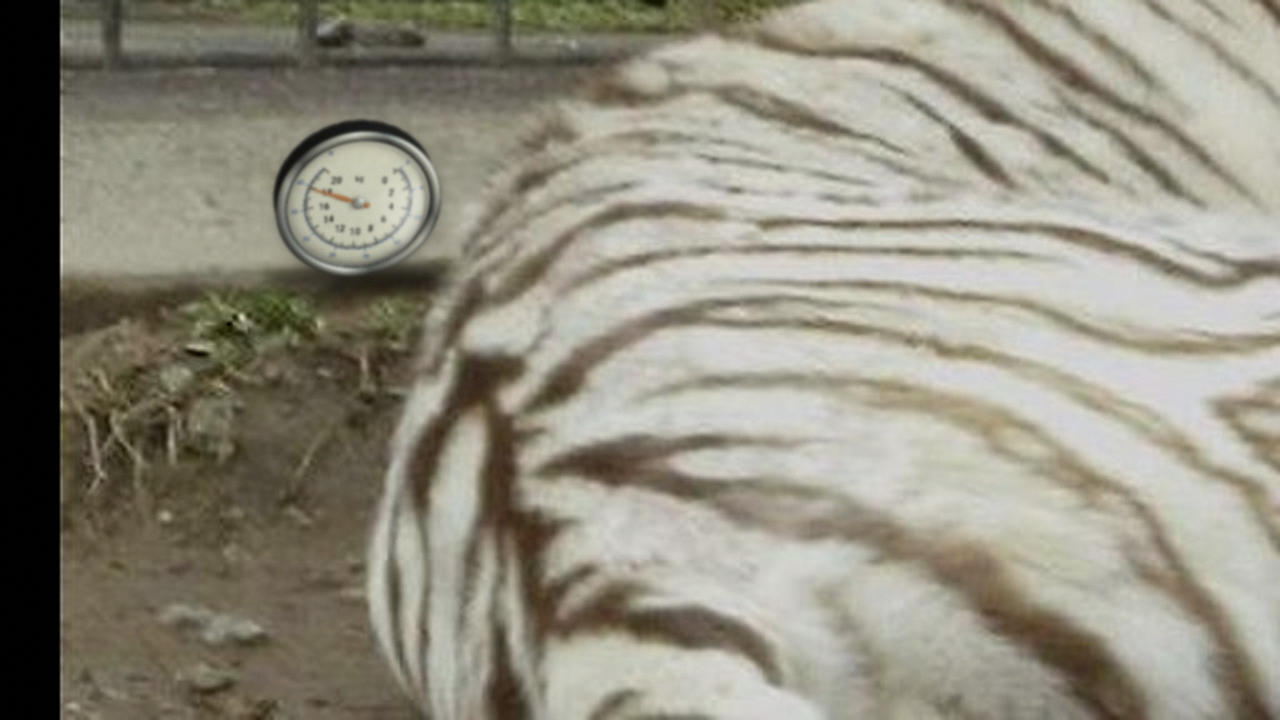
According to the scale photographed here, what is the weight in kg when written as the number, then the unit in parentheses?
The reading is 18 (kg)
